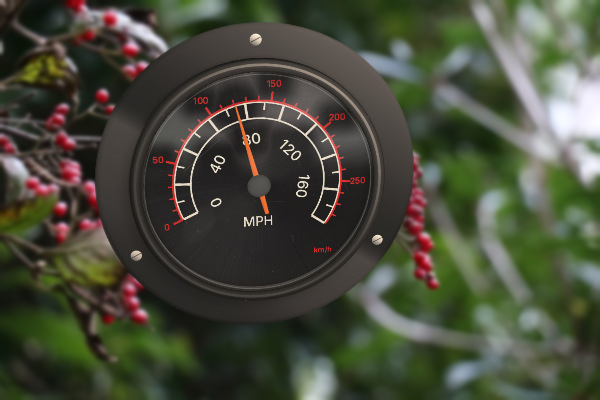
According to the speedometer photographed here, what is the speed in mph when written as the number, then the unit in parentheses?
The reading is 75 (mph)
